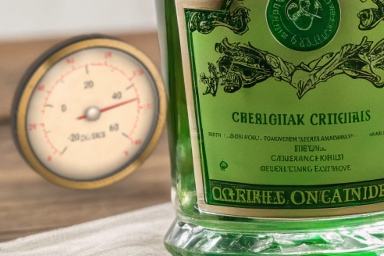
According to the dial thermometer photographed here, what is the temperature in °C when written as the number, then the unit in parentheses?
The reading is 45 (°C)
